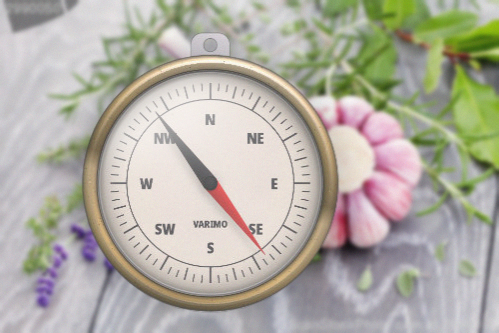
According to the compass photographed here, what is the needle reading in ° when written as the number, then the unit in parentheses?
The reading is 142.5 (°)
